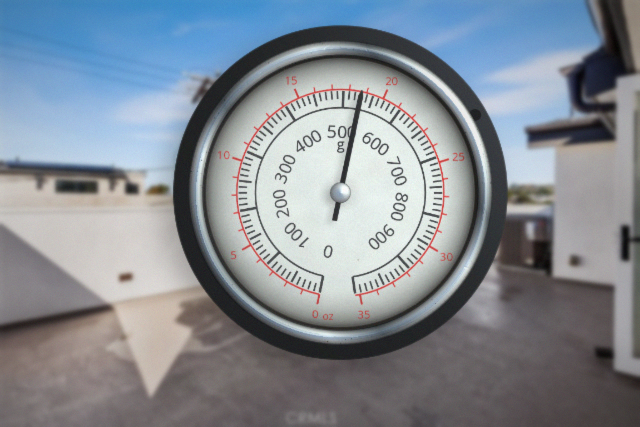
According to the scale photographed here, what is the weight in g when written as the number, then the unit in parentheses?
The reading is 530 (g)
